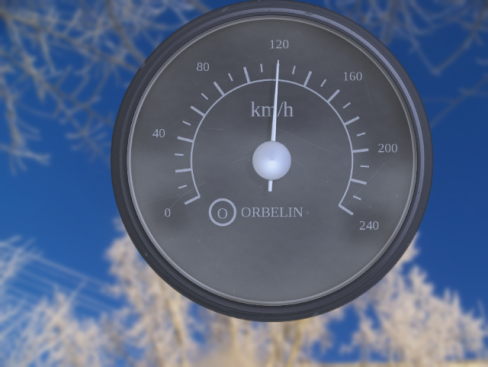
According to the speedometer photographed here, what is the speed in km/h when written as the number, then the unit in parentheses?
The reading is 120 (km/h)
